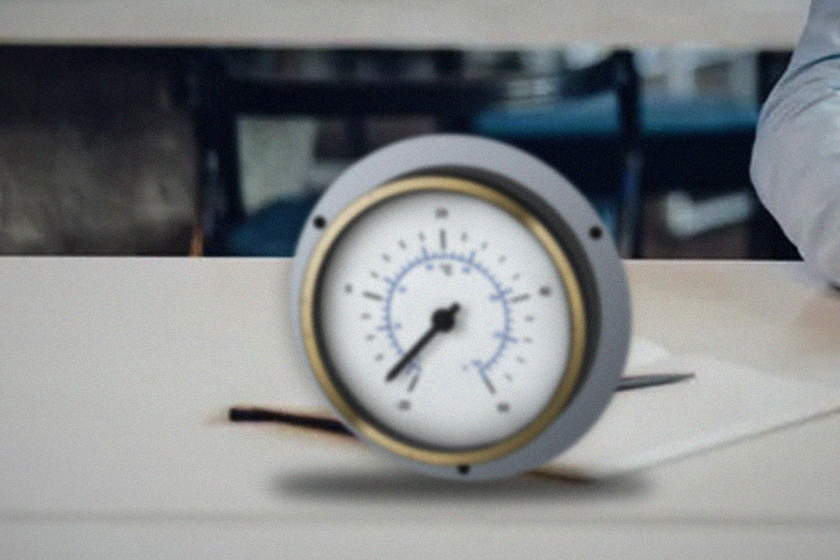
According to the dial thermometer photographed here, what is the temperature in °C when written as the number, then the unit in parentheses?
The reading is -16 (°C)
